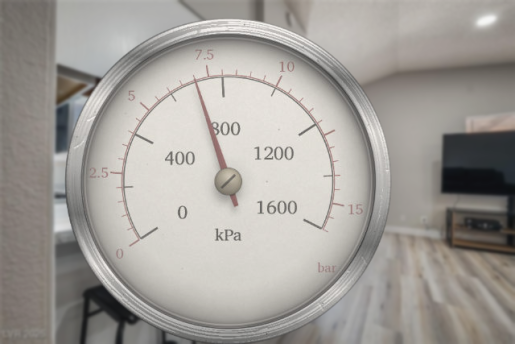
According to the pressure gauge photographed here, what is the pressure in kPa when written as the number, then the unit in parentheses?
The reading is 700 (kPa)
